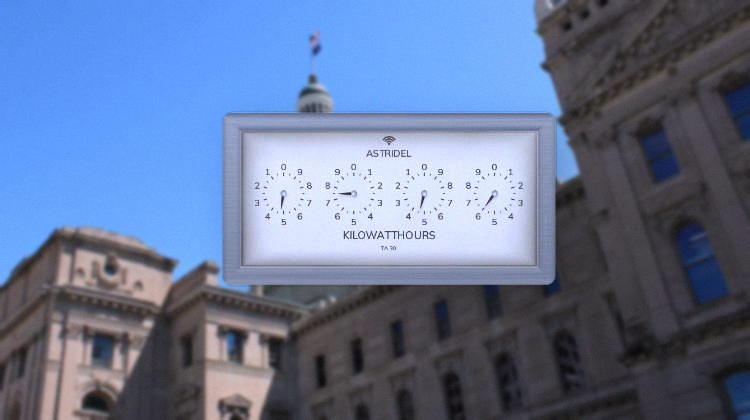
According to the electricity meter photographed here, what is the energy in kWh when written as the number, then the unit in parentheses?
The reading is 4746 (kWh)
